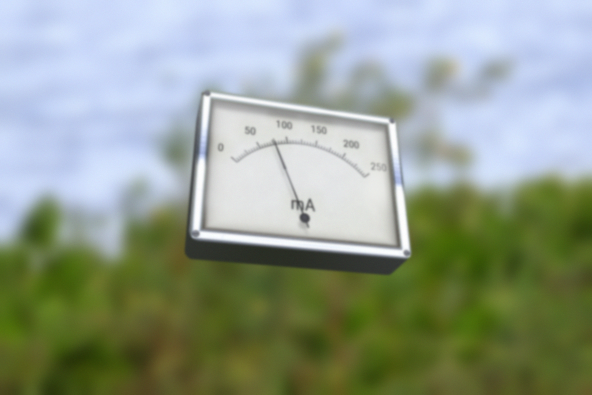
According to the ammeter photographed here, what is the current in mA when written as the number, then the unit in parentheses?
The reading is 75 (mA)
